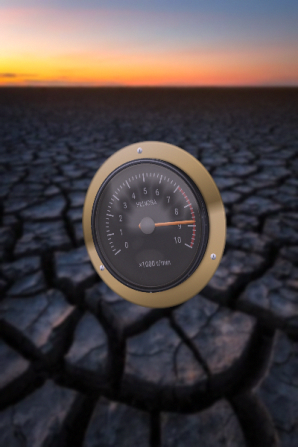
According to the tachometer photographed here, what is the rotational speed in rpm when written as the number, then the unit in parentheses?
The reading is 8800 (rpm)
